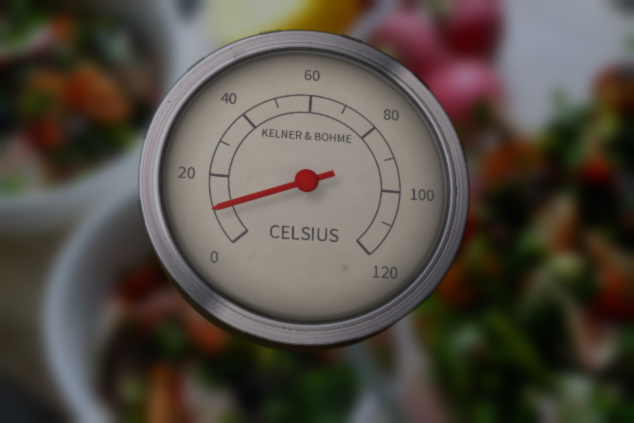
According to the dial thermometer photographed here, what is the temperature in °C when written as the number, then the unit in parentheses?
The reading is 10 (°C)
